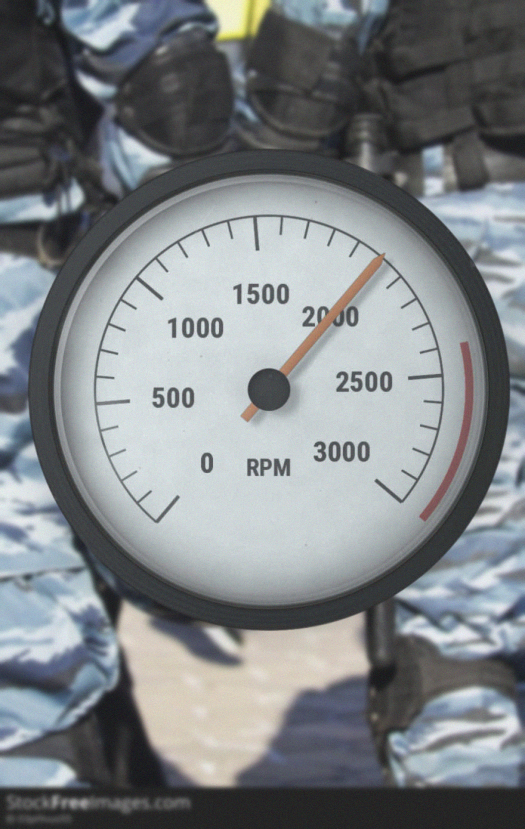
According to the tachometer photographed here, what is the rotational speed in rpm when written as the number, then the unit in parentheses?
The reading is 2000 (rpm)
